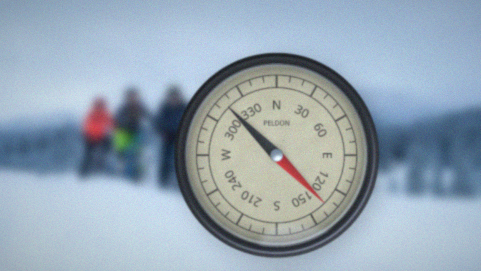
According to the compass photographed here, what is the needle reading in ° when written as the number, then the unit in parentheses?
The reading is 135 (°)
